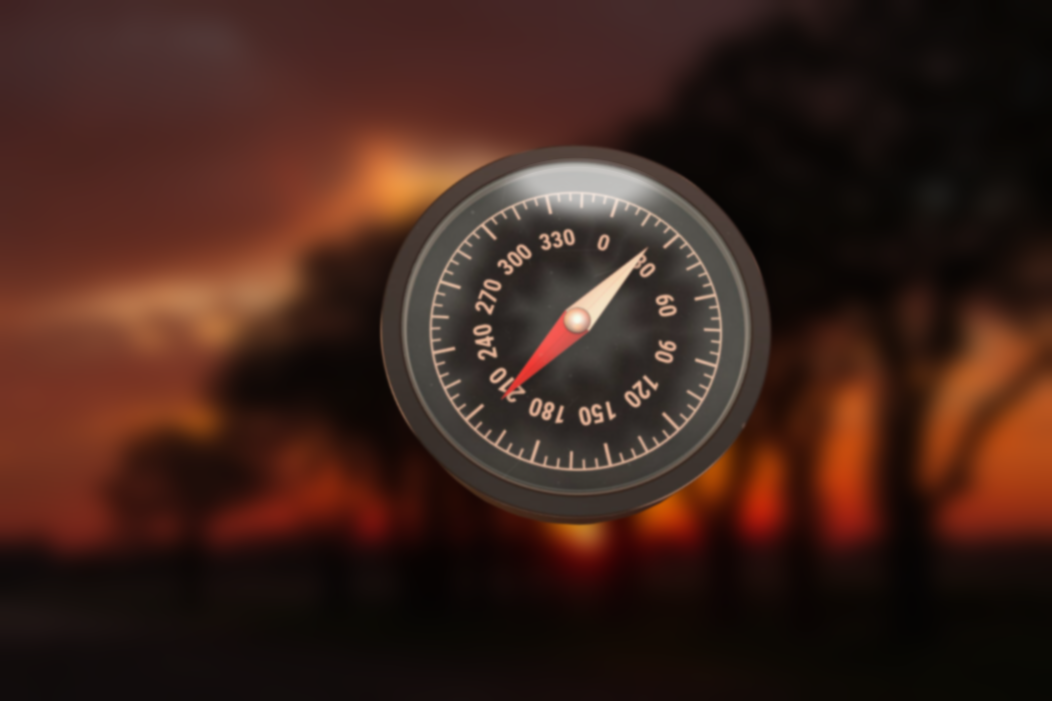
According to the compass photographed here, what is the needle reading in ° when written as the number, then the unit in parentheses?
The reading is 205 (°)
